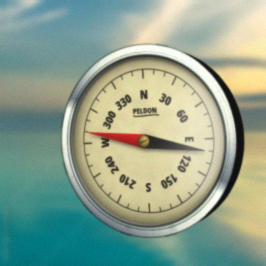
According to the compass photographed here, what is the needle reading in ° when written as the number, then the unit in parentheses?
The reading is 280 (°)
